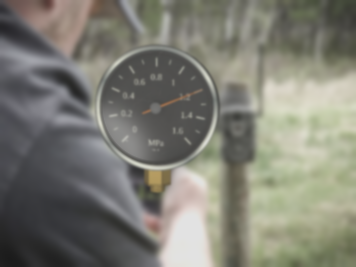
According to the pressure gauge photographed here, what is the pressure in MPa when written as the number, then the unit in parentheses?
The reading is 1.2 (MPa)
